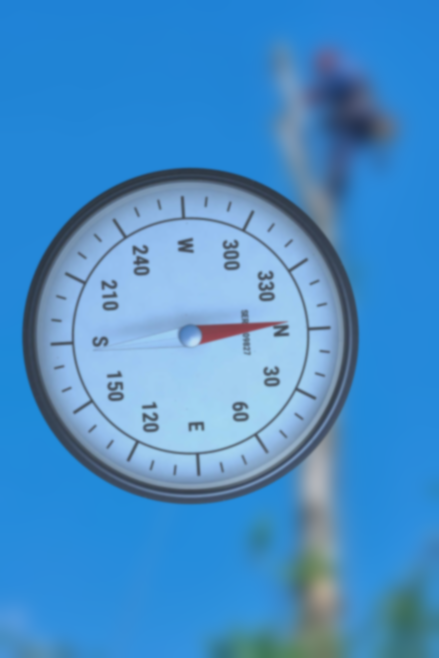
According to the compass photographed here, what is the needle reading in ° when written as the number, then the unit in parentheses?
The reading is 355 (°)
